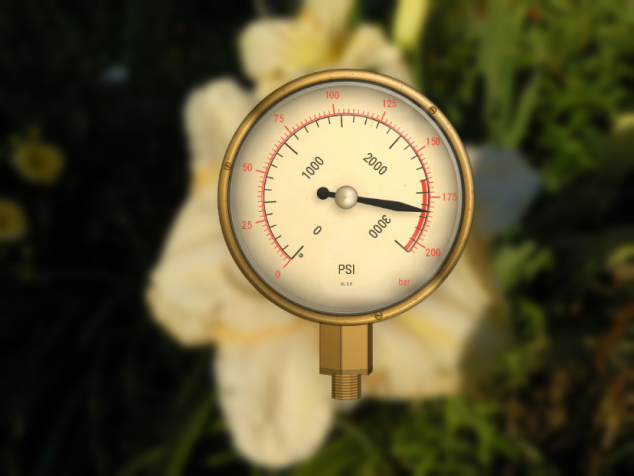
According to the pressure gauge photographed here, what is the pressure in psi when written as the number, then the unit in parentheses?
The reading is 2650 (psi)
